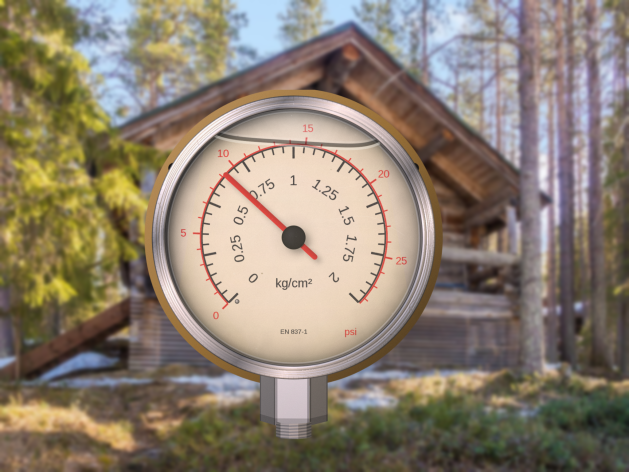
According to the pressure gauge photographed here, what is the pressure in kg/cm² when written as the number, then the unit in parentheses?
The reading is 0.65 (kg/cm²)
